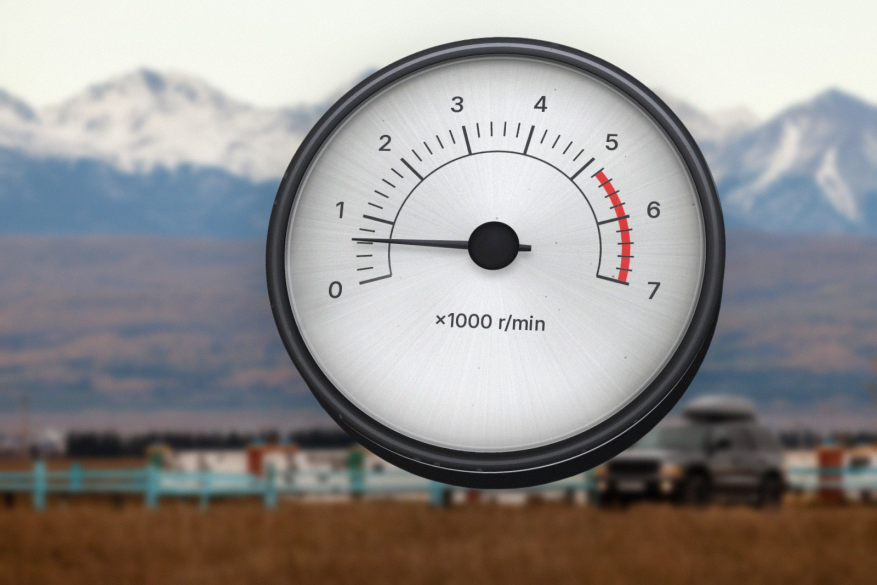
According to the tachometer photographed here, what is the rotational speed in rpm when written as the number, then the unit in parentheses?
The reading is 600 (rpm)
